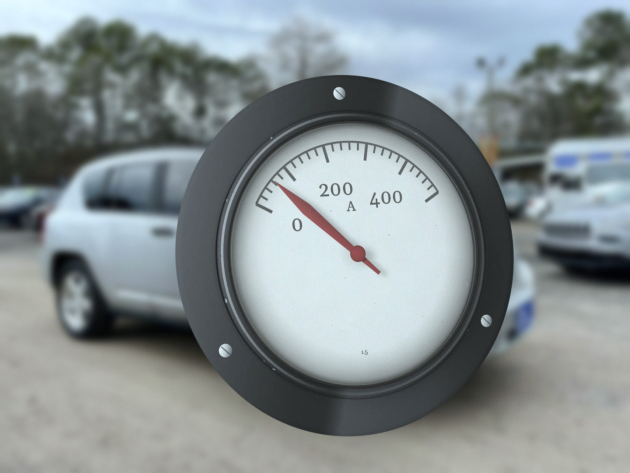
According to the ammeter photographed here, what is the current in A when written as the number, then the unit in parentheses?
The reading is 60 (A)
